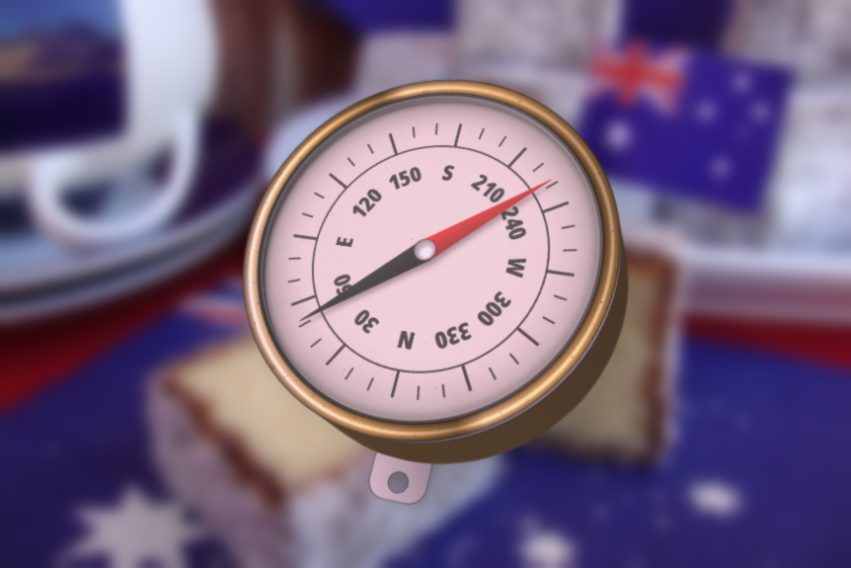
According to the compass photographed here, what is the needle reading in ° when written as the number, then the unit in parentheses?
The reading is 230 (°)
